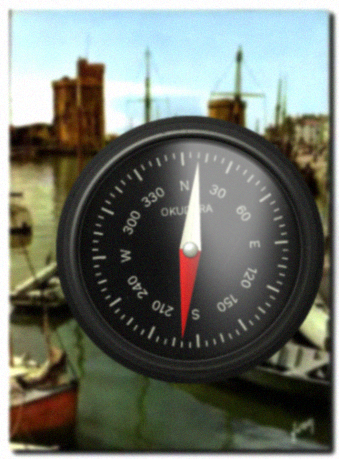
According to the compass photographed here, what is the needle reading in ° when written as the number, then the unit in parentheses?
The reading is 190 (°)
